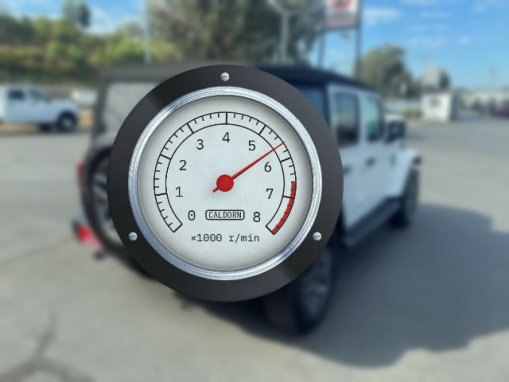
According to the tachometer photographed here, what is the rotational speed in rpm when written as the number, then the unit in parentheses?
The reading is 5600 (rpm)
